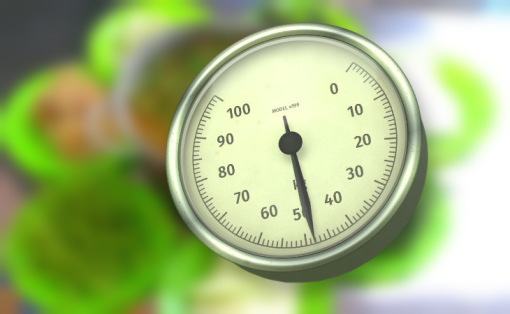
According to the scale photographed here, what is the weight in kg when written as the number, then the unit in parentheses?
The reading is 48 (kg)
